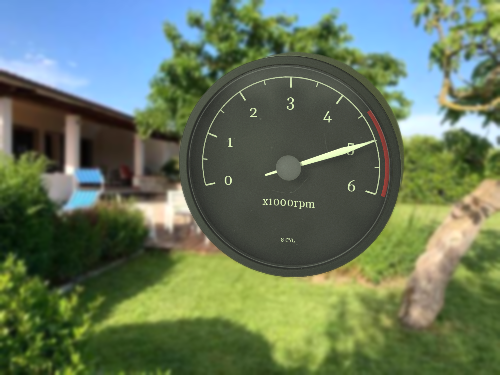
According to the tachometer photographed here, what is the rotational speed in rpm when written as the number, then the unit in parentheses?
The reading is 5000 (rpm)
